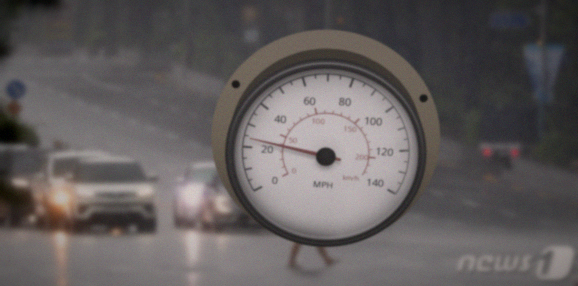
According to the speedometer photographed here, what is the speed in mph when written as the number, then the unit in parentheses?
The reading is 25 (mph)
